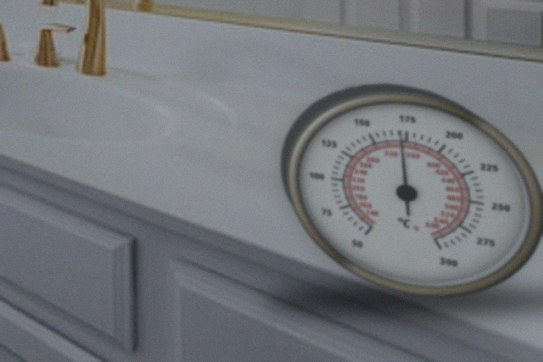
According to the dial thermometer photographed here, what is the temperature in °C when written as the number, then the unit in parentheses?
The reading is 170 (°C)
